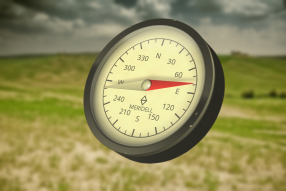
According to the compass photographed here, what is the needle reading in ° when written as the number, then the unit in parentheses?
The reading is 80 (°)
